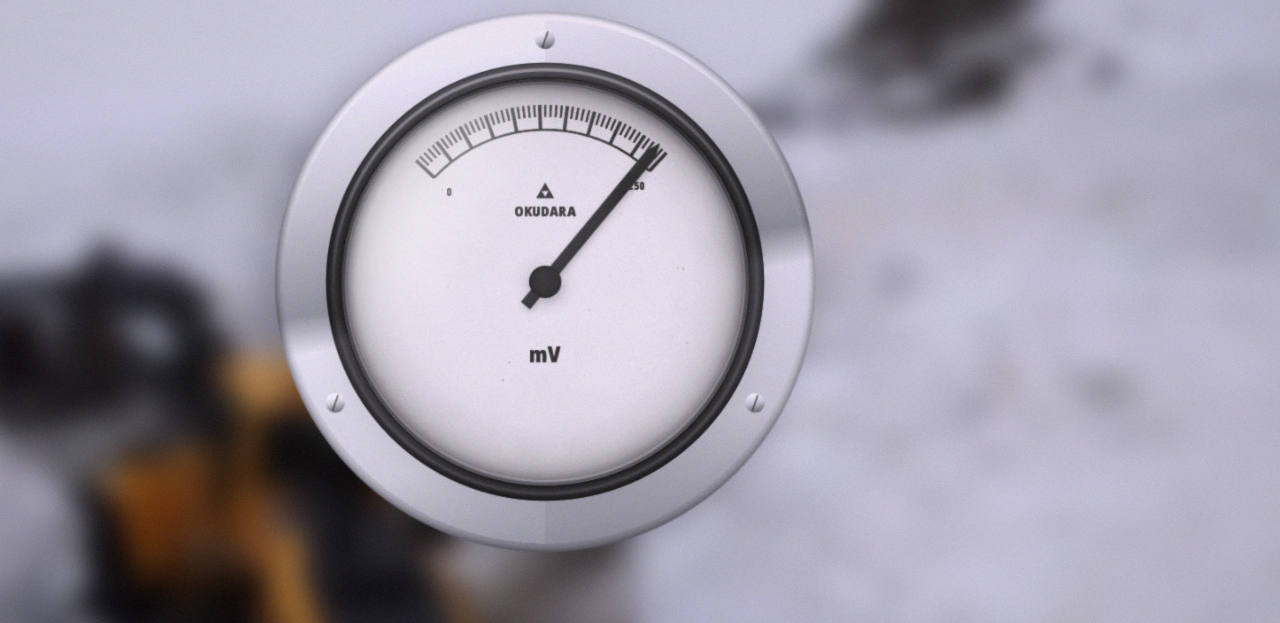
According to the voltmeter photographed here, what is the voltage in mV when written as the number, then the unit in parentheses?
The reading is 240 (mV)
